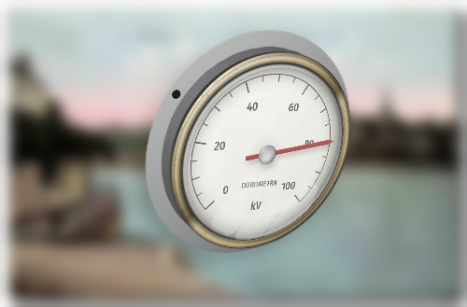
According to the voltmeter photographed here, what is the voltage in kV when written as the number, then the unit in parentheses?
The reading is 80 (kV)
